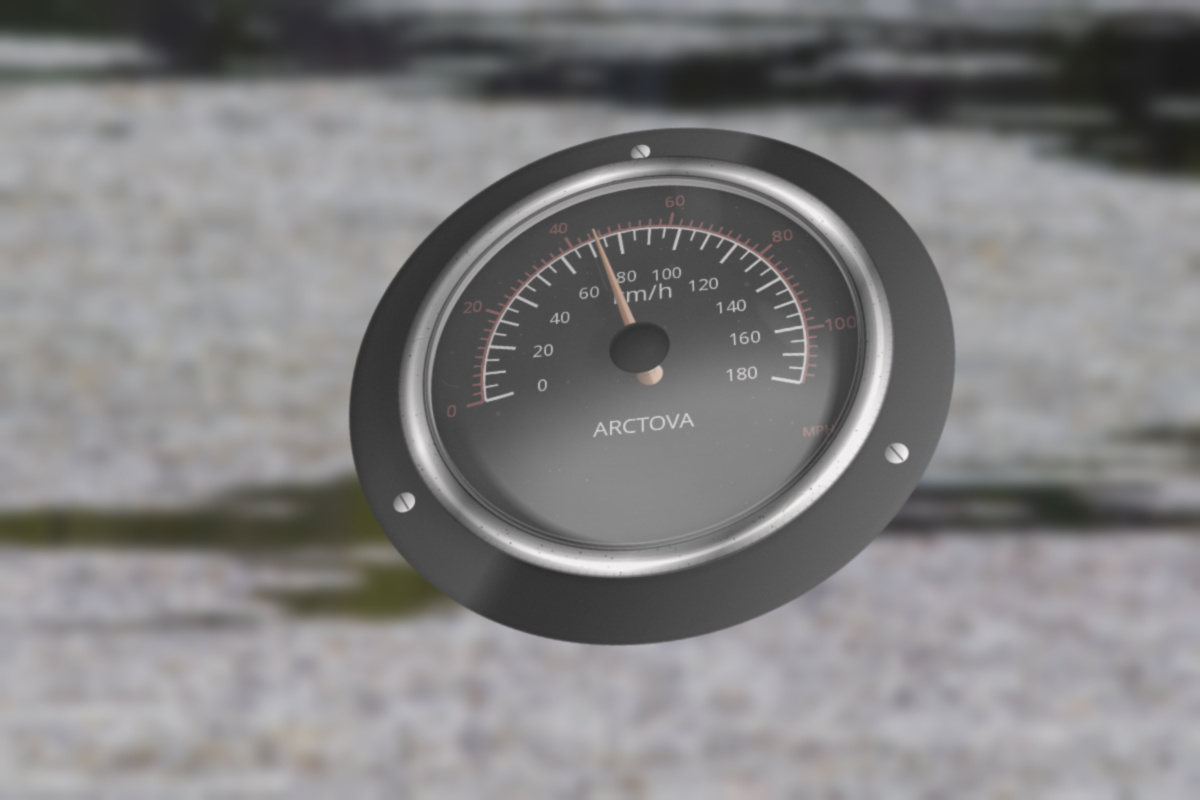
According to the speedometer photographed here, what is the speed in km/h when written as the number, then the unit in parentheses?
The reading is 72.5 (km/h)
